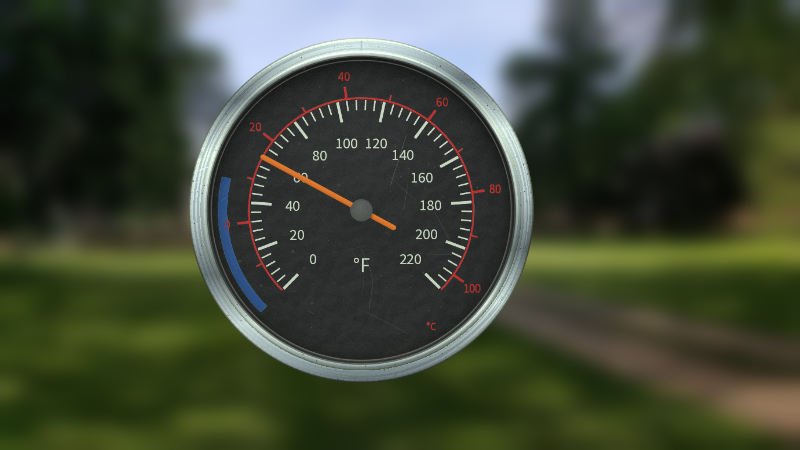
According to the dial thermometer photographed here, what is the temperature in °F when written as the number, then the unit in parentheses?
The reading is 60 (°F)
